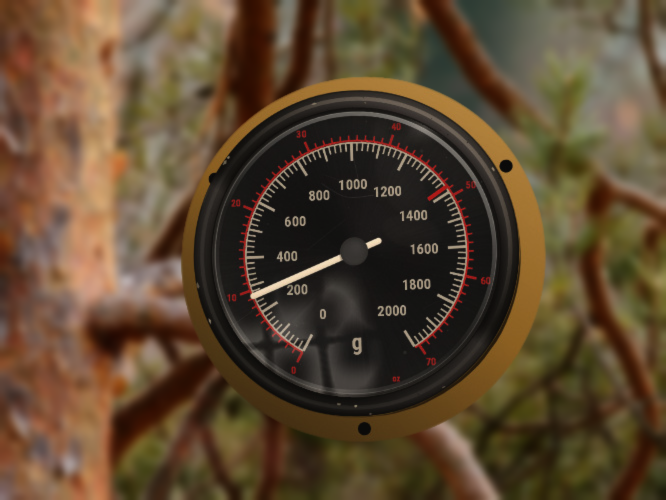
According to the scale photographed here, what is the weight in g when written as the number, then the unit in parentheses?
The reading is 260 (g)
